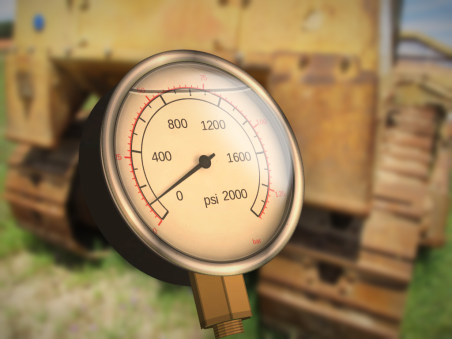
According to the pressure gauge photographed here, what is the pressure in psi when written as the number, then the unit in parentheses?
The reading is 100 (psi)
